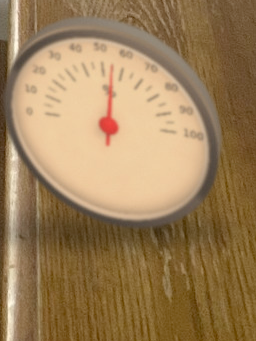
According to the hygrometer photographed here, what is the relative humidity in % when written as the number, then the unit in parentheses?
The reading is 55 (%)
